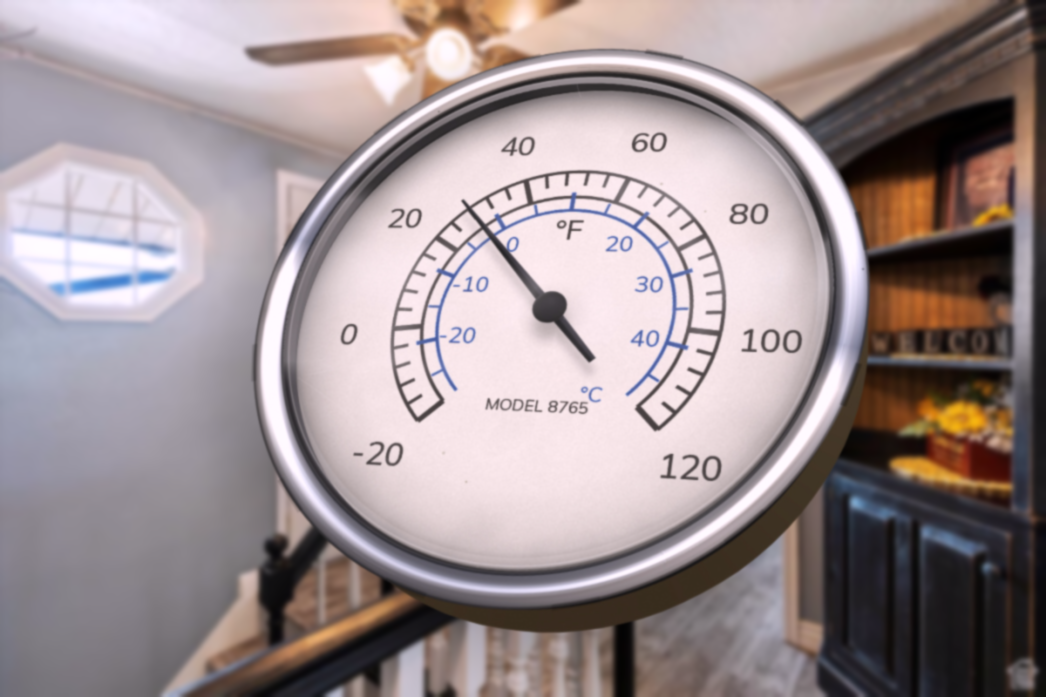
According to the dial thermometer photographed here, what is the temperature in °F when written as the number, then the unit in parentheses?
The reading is 28 (°F)
